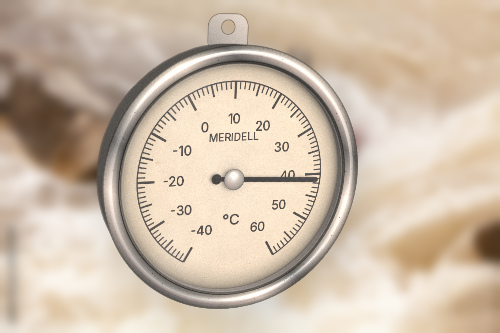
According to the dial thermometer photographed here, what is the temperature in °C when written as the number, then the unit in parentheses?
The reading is 41 (°C)
